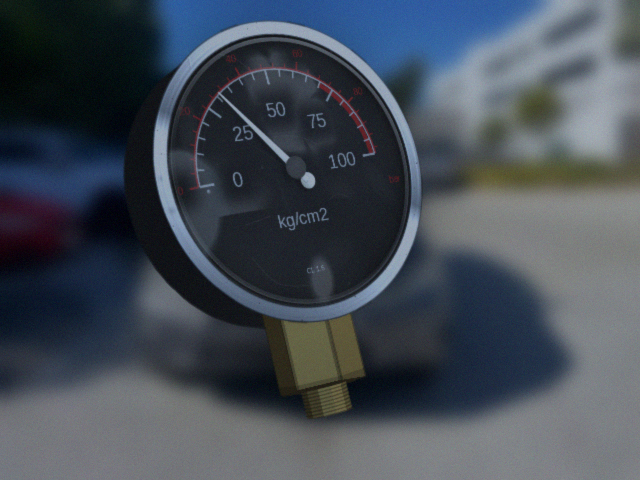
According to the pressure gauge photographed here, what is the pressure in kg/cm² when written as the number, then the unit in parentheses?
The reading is 30 (kg/cm²)
